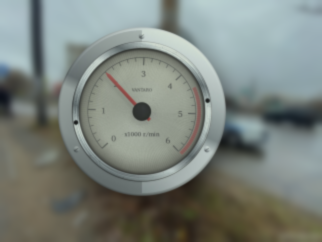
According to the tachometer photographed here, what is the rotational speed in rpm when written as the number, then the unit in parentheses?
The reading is 2000 (rpm)
